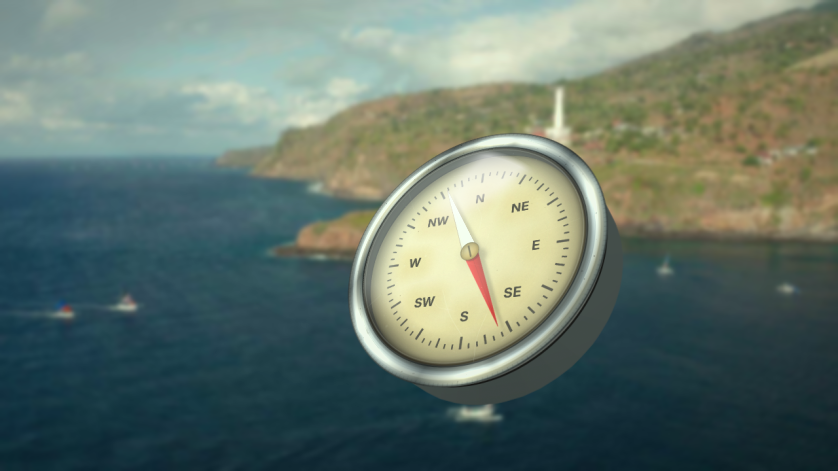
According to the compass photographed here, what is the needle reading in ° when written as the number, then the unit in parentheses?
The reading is 155 (°)
